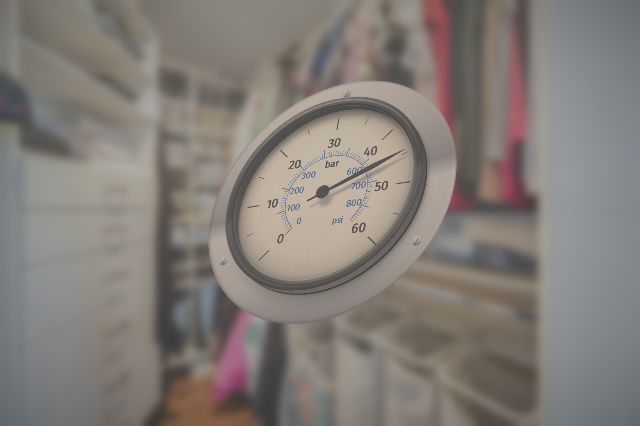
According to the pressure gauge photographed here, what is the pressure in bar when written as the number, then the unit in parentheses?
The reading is 45 (bar)
